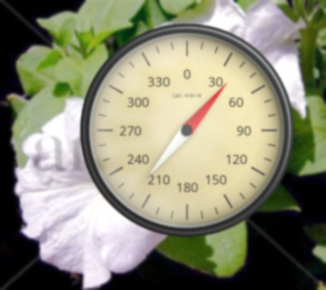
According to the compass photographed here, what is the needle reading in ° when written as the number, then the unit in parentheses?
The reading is 40 (°)
